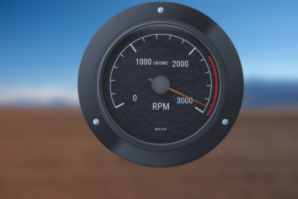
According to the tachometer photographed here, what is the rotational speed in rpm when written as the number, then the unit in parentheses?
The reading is 2900 (rpm)
